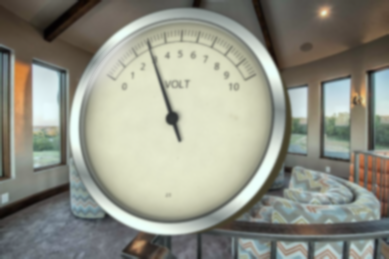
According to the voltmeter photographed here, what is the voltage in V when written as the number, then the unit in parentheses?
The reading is 3 (V)
